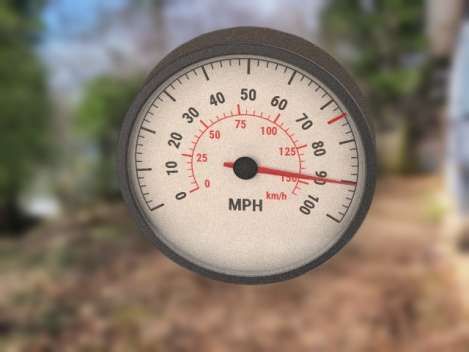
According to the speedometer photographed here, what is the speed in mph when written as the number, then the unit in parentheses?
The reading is 90 (mph)
